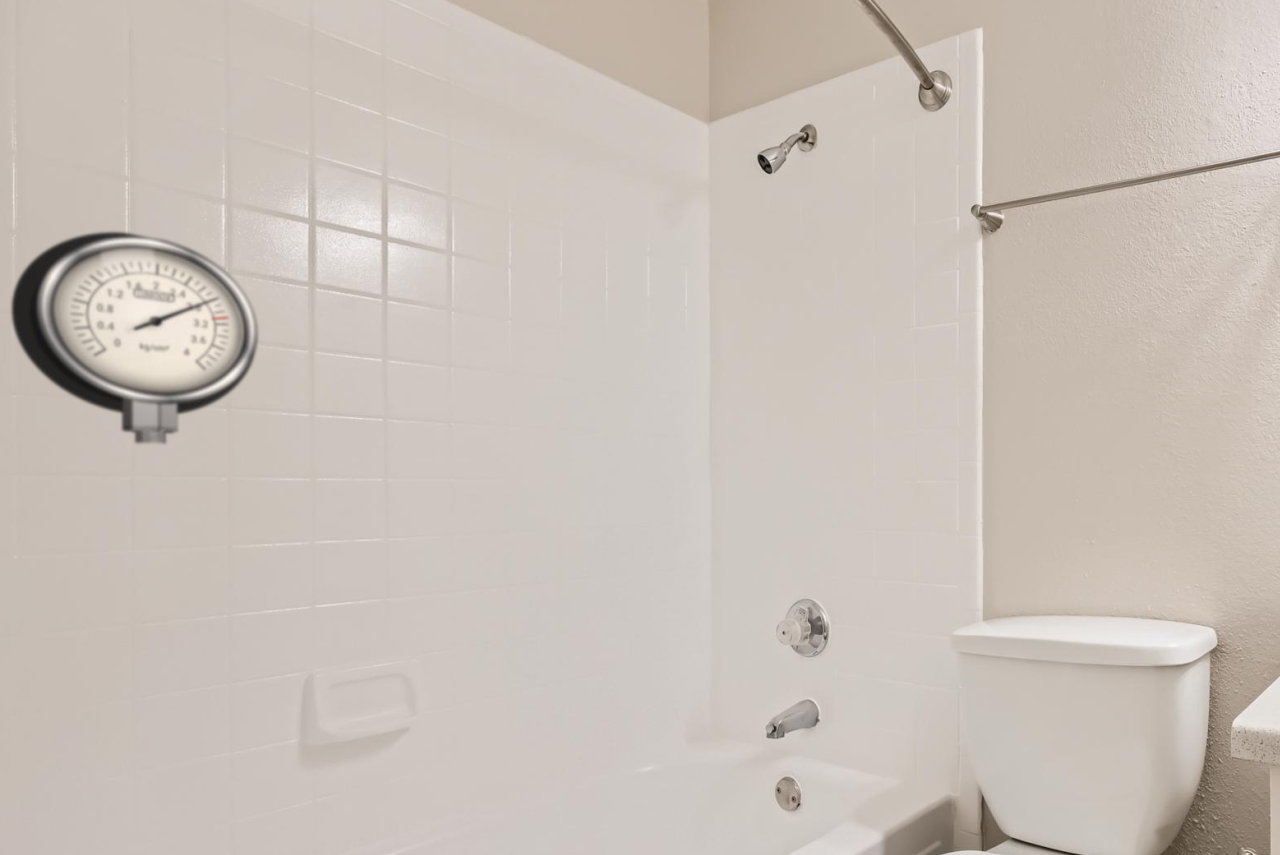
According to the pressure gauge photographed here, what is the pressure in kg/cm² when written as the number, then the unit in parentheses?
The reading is 2.8 (kg/cm²)
